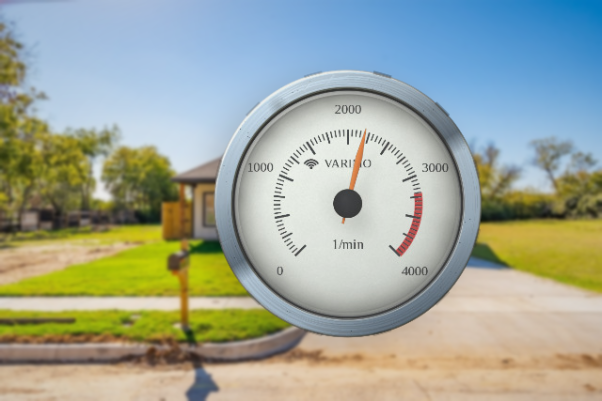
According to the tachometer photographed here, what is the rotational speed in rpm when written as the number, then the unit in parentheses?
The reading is 2200 (rpm)
